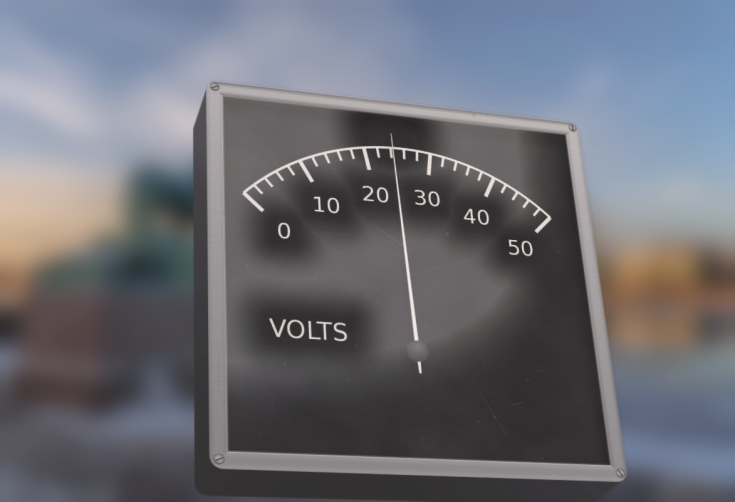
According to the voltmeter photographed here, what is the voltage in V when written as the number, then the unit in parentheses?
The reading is 24 (V)
